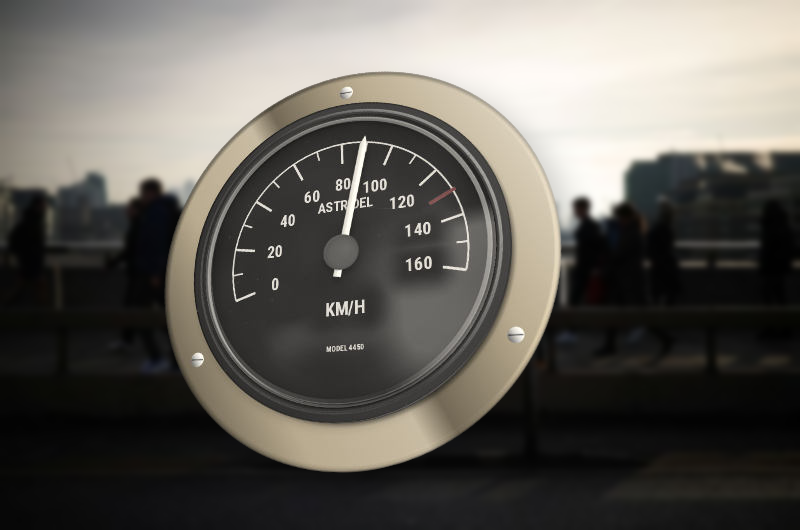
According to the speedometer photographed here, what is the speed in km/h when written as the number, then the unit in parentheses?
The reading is 90 (km/h)
